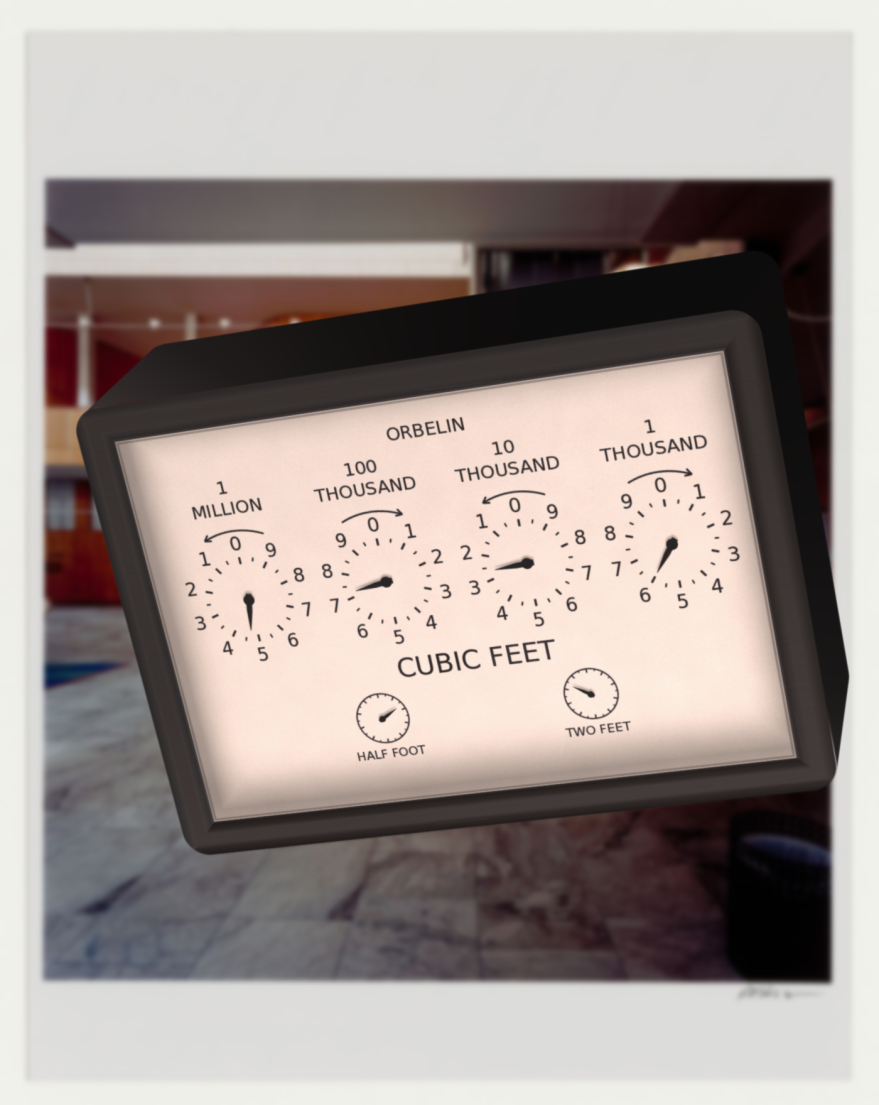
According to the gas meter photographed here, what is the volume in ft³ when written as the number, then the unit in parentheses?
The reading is 472600 (ft³)
